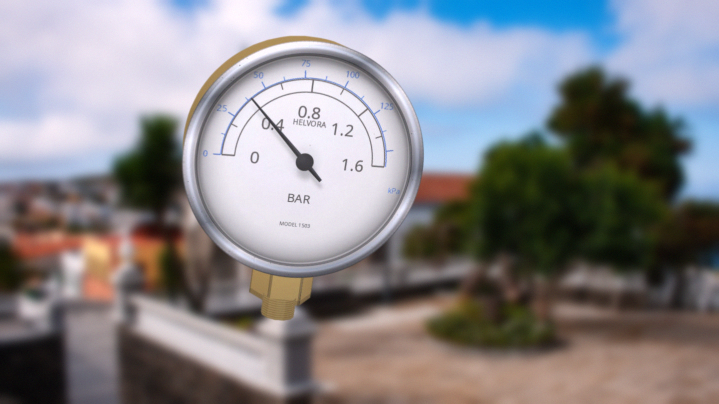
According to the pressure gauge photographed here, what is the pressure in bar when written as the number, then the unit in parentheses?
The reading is 0.4 (bar)
